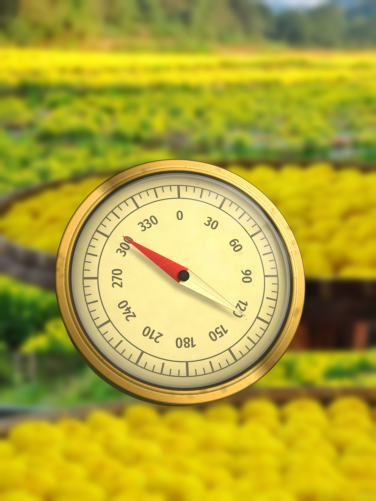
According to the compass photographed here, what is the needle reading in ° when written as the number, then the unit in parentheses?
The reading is 305 (°)
